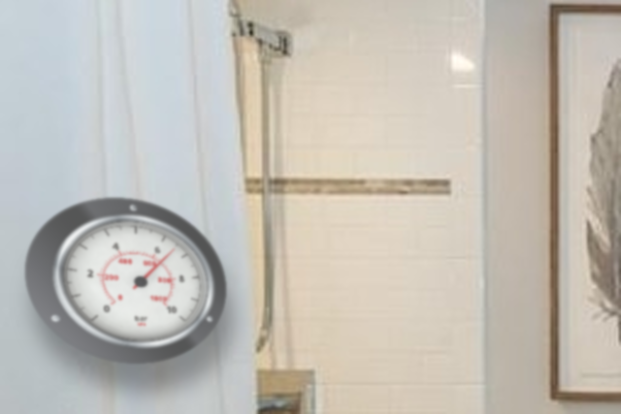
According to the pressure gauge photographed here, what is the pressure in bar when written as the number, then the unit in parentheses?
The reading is 6.5 (bar)
